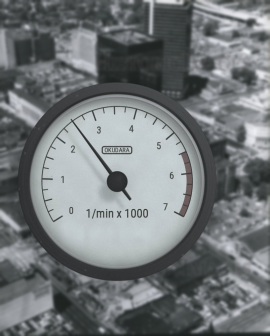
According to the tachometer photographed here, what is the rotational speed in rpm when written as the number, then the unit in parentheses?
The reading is 2500 (rpm)
